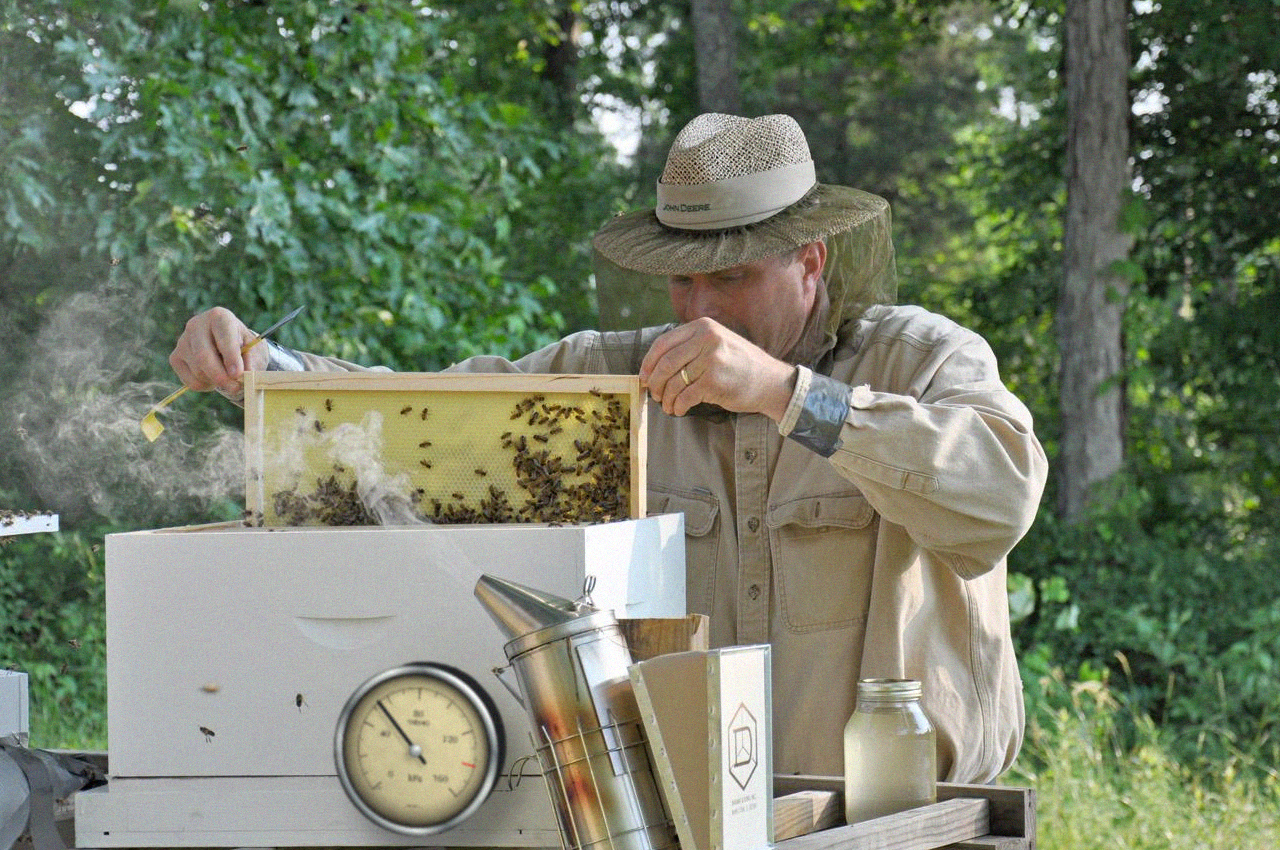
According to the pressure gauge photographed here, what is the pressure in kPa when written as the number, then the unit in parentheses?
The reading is 55 (kPa)
